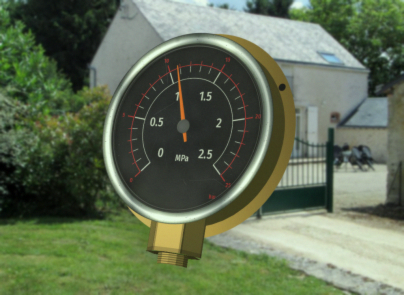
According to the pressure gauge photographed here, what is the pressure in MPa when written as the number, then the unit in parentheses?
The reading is 1.1 (MPa)
